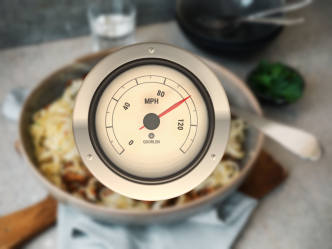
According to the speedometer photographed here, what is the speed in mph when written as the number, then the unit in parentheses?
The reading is 100 (mph)
